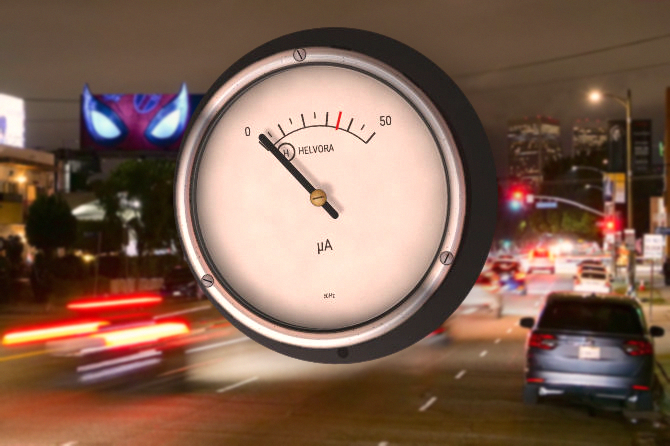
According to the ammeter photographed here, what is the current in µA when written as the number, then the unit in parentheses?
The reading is 2.5 (µA)
